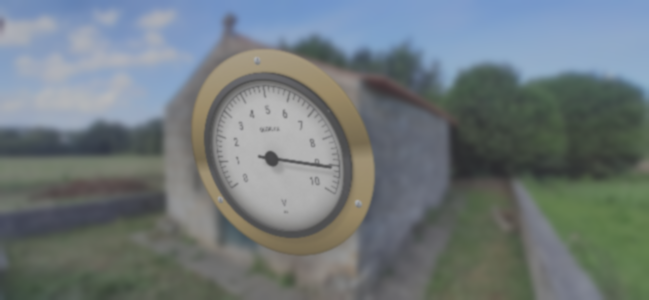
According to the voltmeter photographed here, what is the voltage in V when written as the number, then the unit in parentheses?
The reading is 9 (V)
